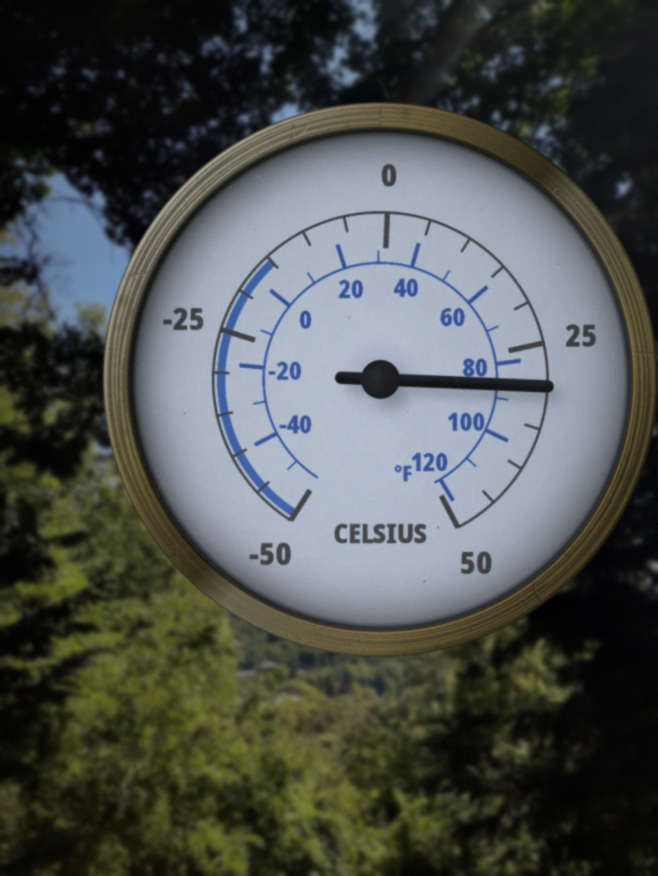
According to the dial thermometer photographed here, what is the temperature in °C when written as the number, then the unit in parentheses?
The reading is 30 (°C)
